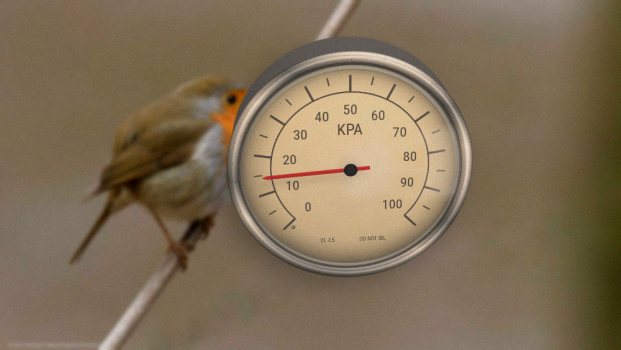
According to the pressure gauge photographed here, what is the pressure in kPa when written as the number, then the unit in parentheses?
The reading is 15 (kPa)
